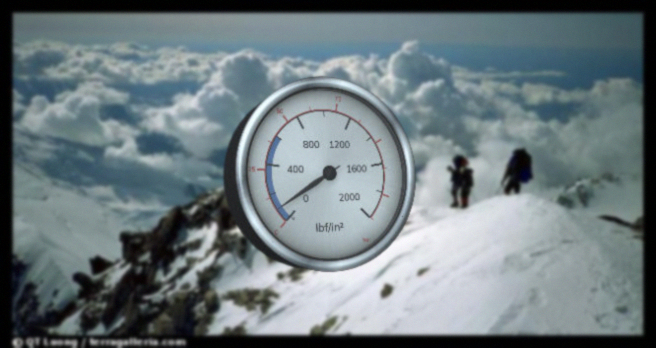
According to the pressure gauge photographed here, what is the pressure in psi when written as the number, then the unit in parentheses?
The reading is 100 (psi)
